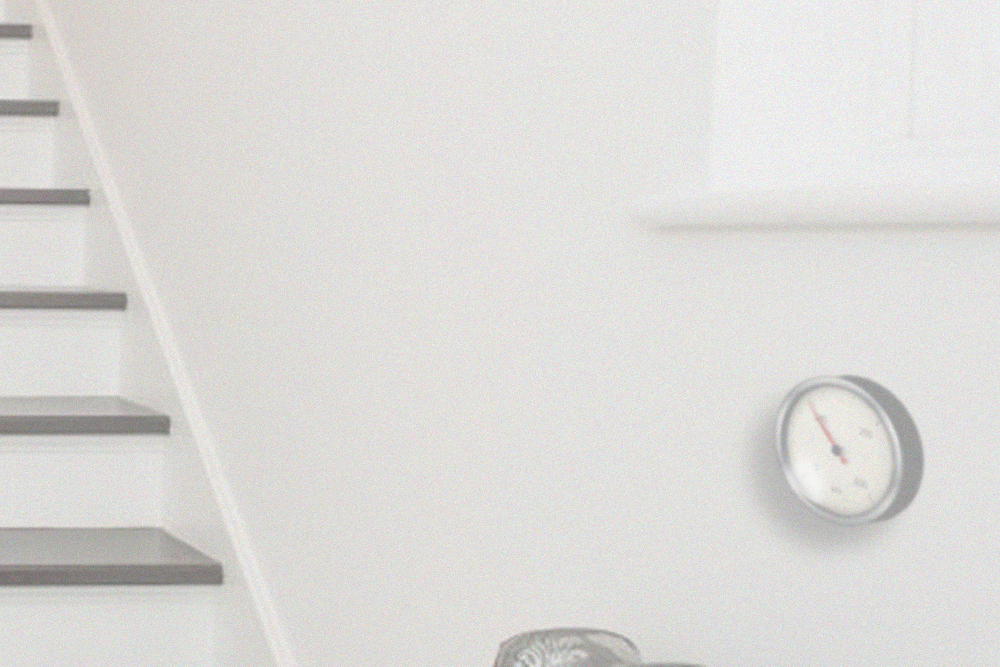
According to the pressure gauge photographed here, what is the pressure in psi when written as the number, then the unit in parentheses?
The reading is 100 (psi)
